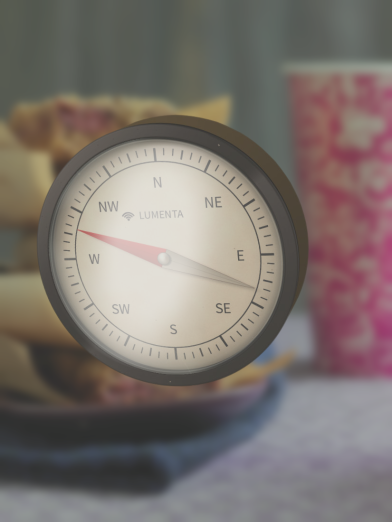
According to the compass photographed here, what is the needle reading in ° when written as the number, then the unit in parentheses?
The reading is 290 (°)
